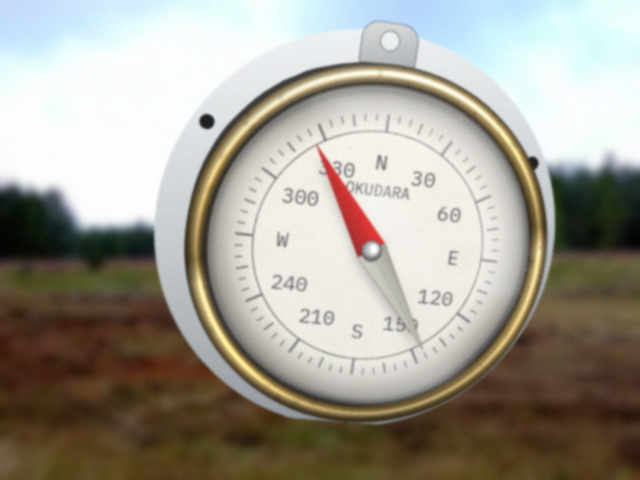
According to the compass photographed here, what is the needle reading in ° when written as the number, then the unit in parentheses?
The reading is 325 (°)
